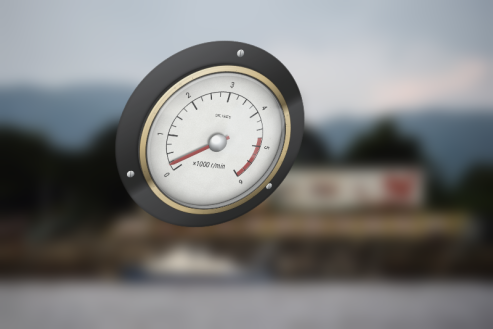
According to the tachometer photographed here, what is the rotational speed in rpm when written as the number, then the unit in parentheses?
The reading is 250 (rpm)
